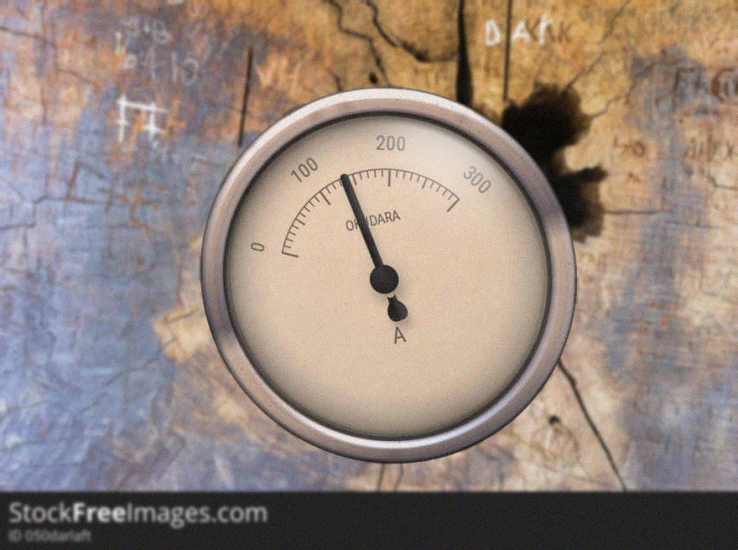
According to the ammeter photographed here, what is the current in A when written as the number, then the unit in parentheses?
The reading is 140 (A)
